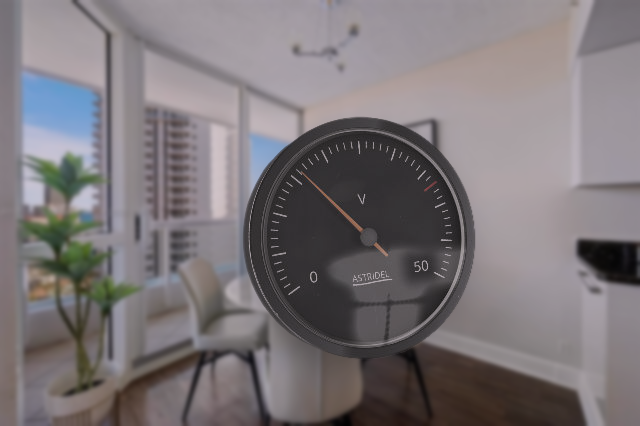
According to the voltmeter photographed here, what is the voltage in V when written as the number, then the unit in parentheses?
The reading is 16 (V)
